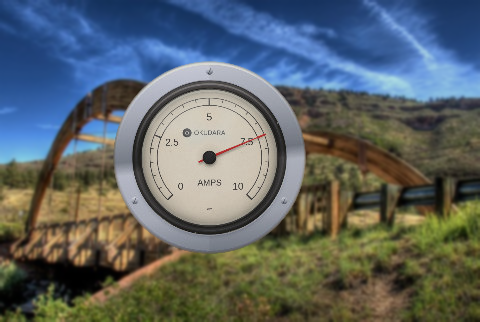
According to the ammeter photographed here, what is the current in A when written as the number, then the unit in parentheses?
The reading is 7.5 (A)
